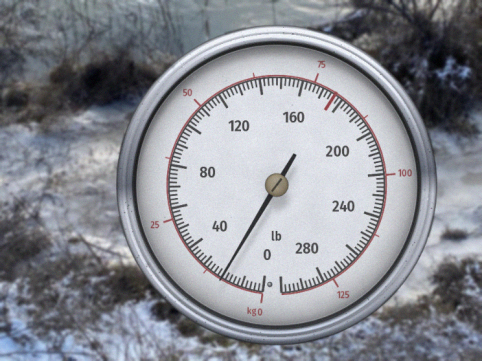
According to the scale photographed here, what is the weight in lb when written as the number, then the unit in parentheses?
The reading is 20 (lb)
